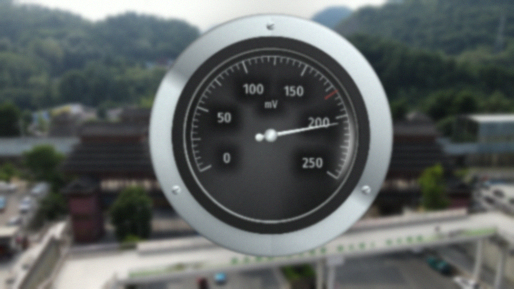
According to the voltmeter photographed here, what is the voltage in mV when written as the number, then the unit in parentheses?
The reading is 205 (mV)
